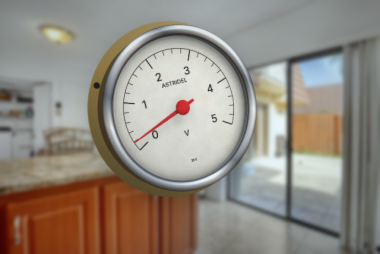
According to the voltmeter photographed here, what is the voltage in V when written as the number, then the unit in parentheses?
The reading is 0.2 (V)
